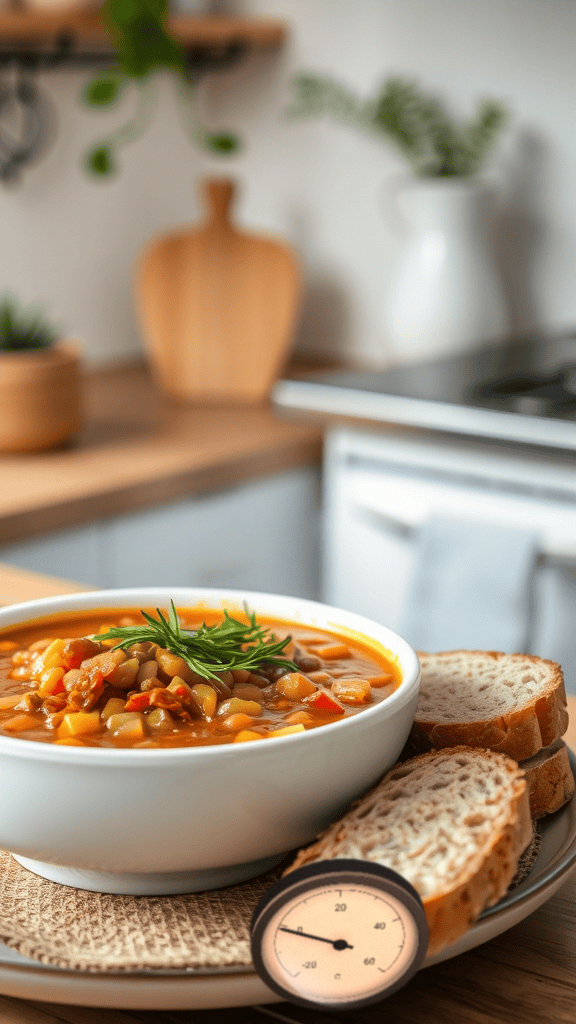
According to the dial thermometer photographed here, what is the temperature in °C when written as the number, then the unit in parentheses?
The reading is 0 (°C)
